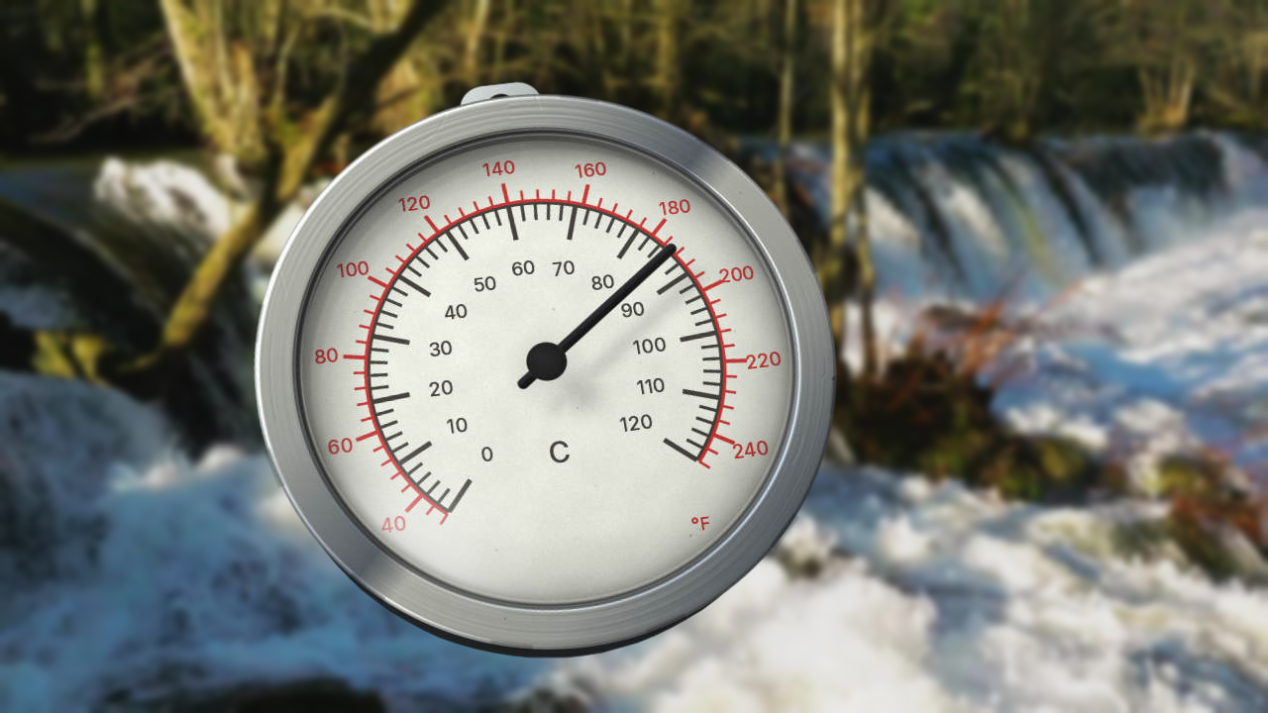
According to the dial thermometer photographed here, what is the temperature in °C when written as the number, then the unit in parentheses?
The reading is 86 (°C)
